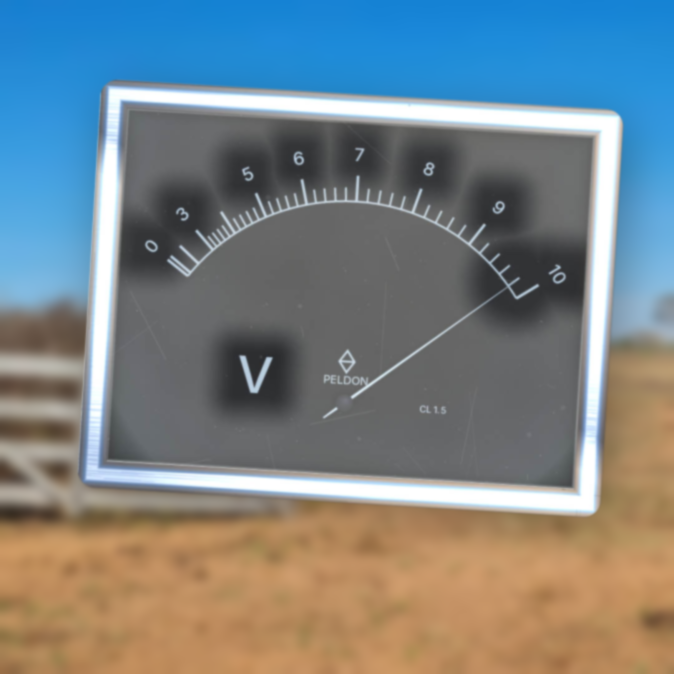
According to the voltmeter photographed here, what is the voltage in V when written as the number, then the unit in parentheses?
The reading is 9.8 (V)
